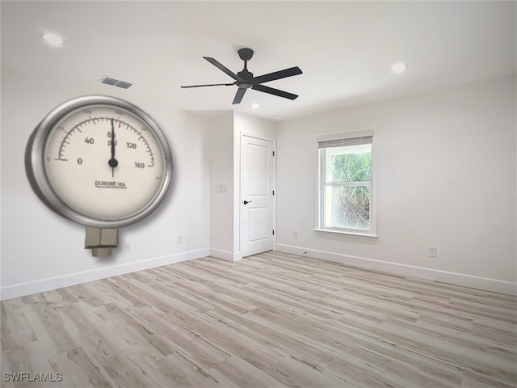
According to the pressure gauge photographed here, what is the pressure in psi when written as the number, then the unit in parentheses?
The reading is 80 (psi)
